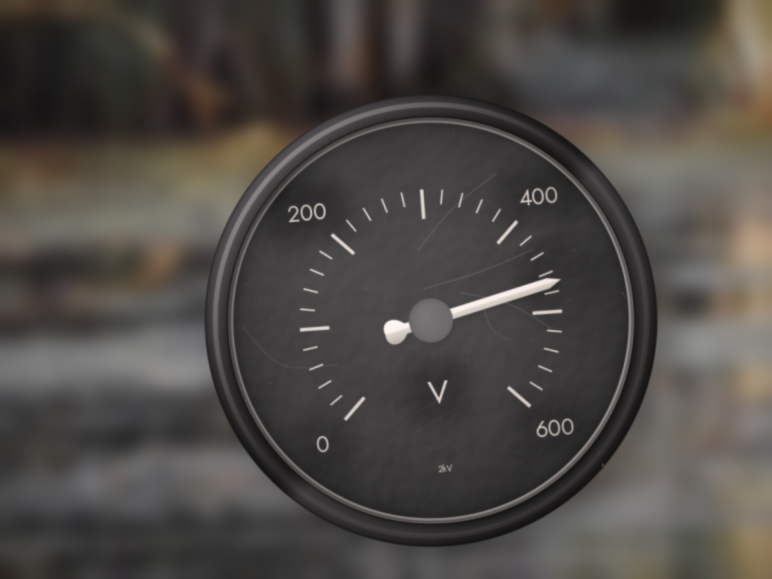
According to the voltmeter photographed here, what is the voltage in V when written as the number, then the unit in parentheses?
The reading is 470 (V)
